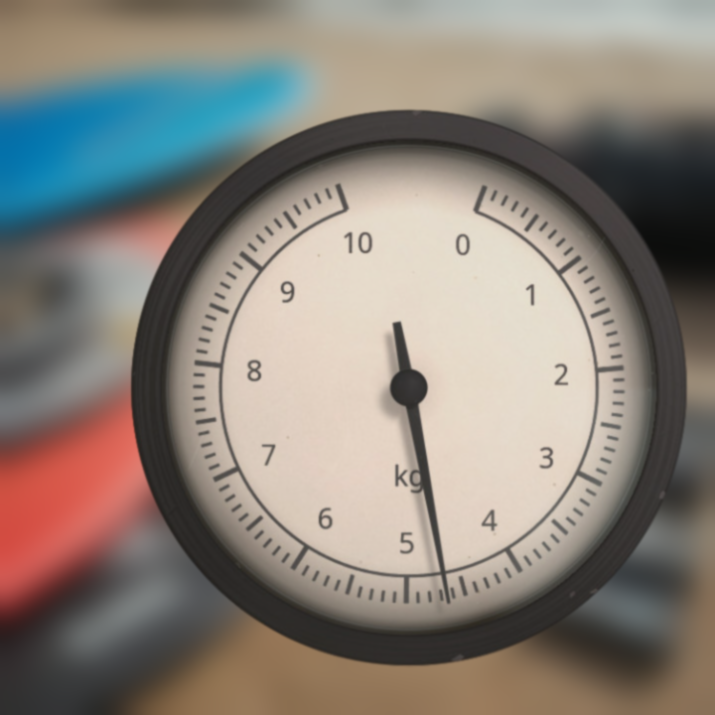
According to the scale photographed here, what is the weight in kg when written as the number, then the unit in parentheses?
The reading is 4.65 (kg)
